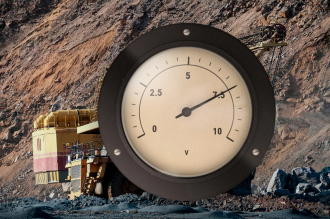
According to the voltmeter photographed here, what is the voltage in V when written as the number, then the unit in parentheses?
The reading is 7.5 (V)
